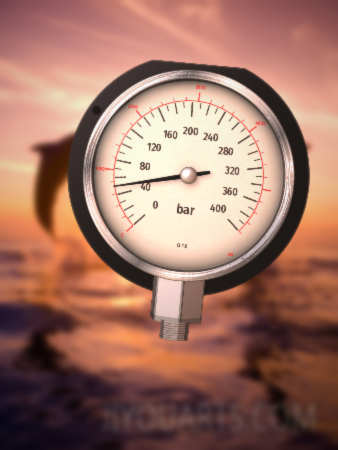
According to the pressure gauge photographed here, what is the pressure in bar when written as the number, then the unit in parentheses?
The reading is 50 (bar)
